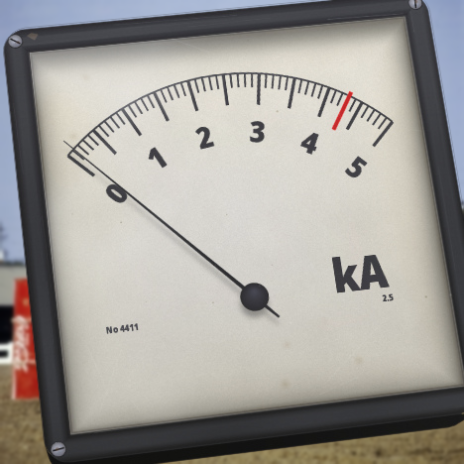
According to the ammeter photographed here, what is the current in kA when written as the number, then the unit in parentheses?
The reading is 0.1 (kA)
